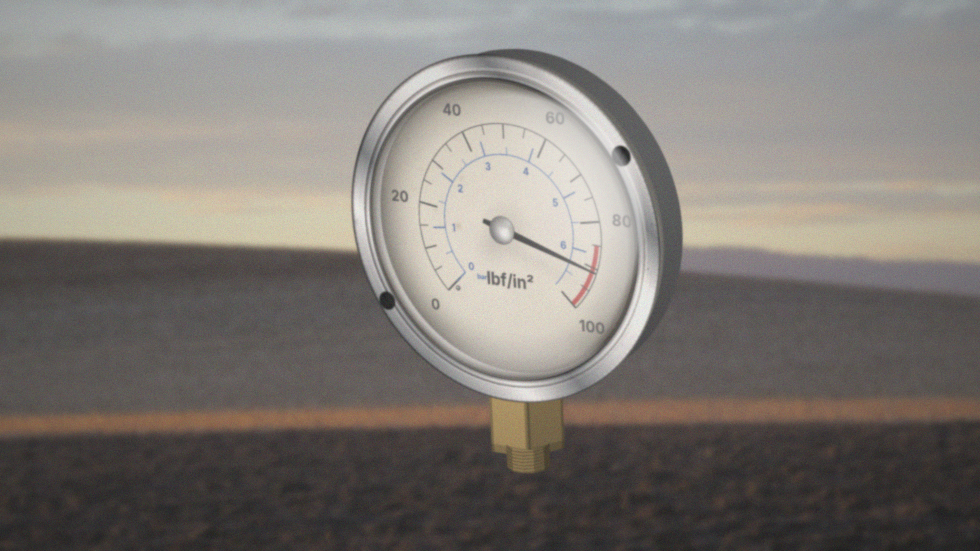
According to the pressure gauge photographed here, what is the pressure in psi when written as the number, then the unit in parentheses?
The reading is 90 (psi)
